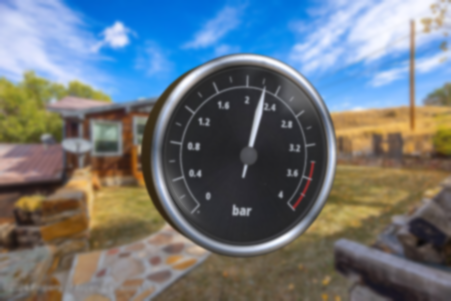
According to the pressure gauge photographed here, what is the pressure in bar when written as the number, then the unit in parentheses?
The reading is 2.2 (bar)
